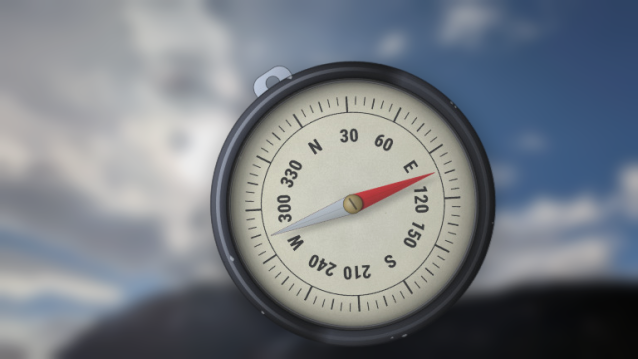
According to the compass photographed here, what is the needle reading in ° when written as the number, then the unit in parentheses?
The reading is 102.5 (°)
